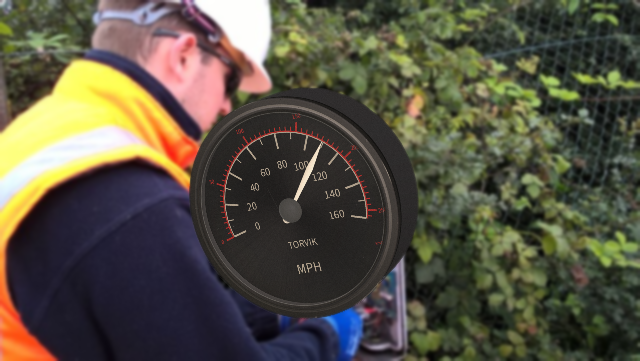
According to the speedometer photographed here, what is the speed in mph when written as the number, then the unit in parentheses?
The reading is 110 (mph)
